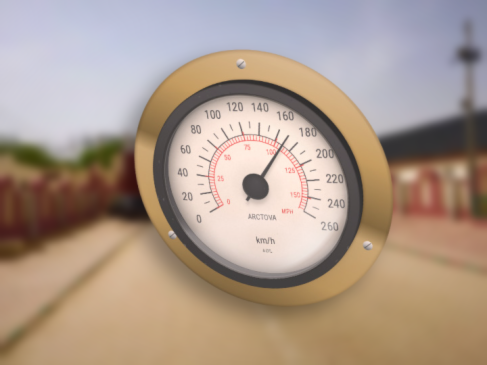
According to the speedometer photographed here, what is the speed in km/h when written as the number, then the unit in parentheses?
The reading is 170 (km/h)
